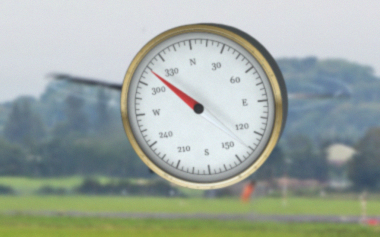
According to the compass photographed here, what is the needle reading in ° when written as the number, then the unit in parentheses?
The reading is 315 (°)
